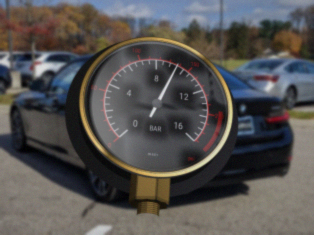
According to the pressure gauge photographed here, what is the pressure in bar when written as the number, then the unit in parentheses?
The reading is 9.5 (bar)
